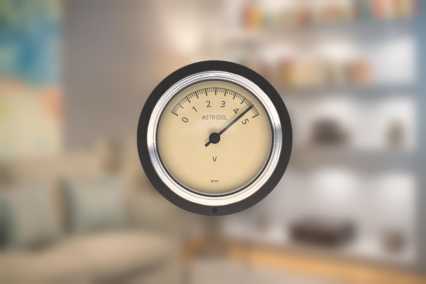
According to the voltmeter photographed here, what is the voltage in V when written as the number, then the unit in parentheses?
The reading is 4.5 (V)
